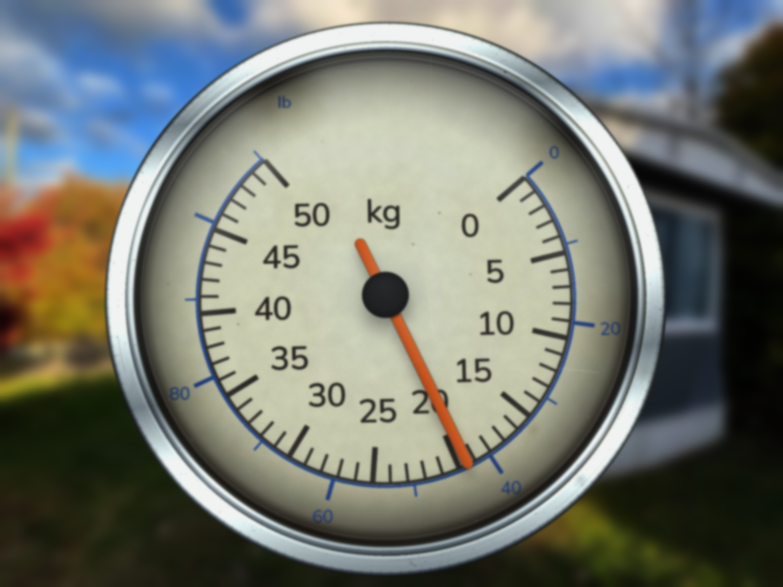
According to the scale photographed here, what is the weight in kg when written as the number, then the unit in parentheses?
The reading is 19.5 (kg)
